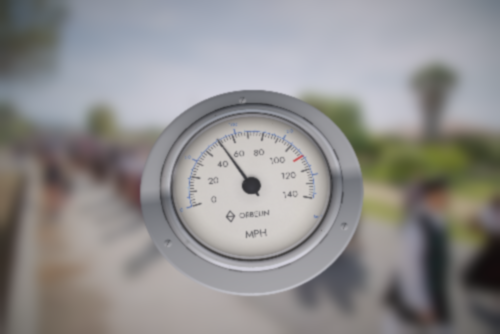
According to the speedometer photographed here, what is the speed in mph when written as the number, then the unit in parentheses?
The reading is 50 (mph)
